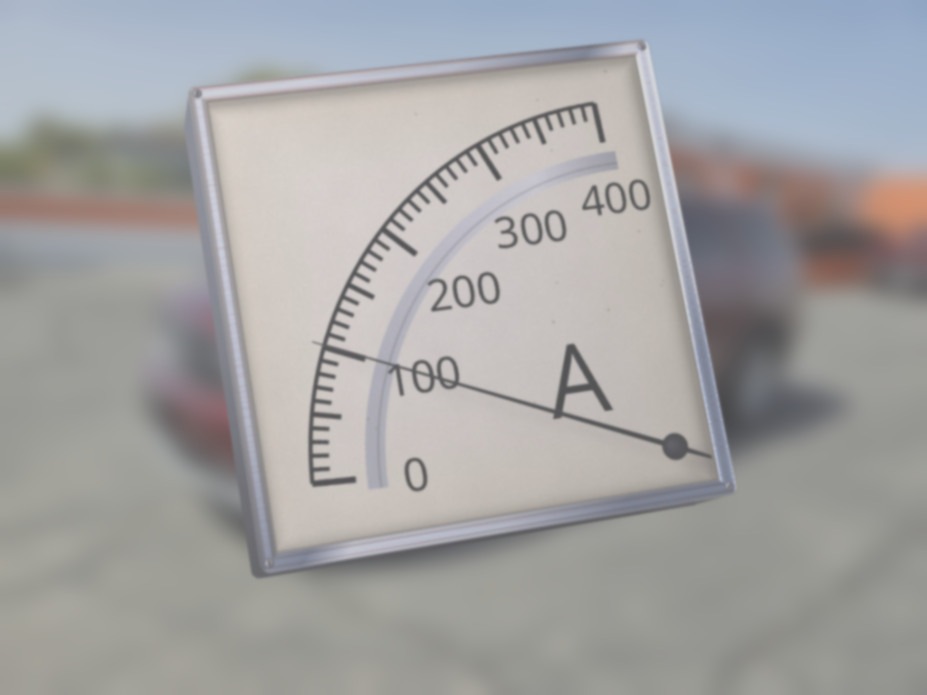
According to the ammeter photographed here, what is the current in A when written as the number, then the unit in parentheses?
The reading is 100 (A)
